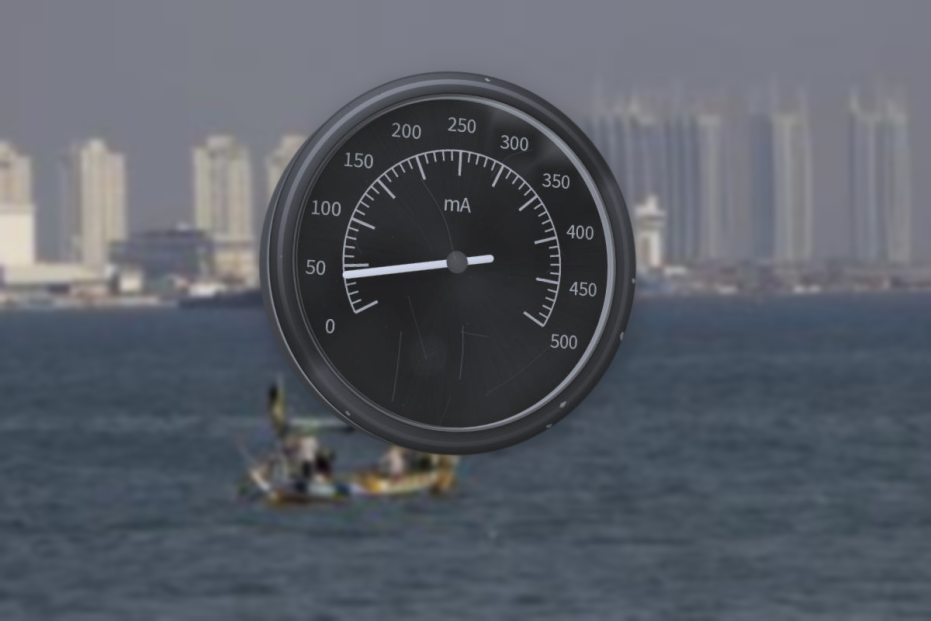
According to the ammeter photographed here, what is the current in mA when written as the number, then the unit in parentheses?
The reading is 40 (mA)
